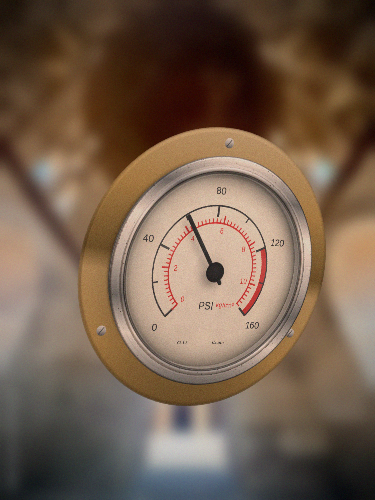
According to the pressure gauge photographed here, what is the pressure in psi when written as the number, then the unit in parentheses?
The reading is 60 (psi)
